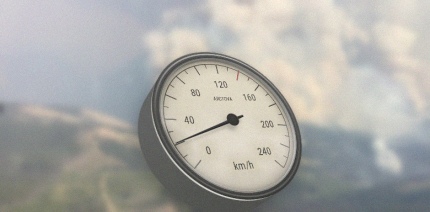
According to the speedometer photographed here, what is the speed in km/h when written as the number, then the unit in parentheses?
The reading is 20 (km/h)
